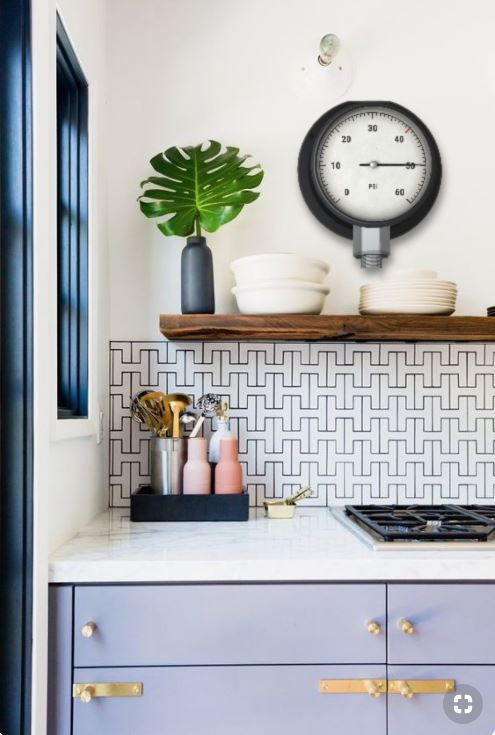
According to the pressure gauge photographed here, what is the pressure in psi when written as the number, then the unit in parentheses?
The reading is 50 (psi)
